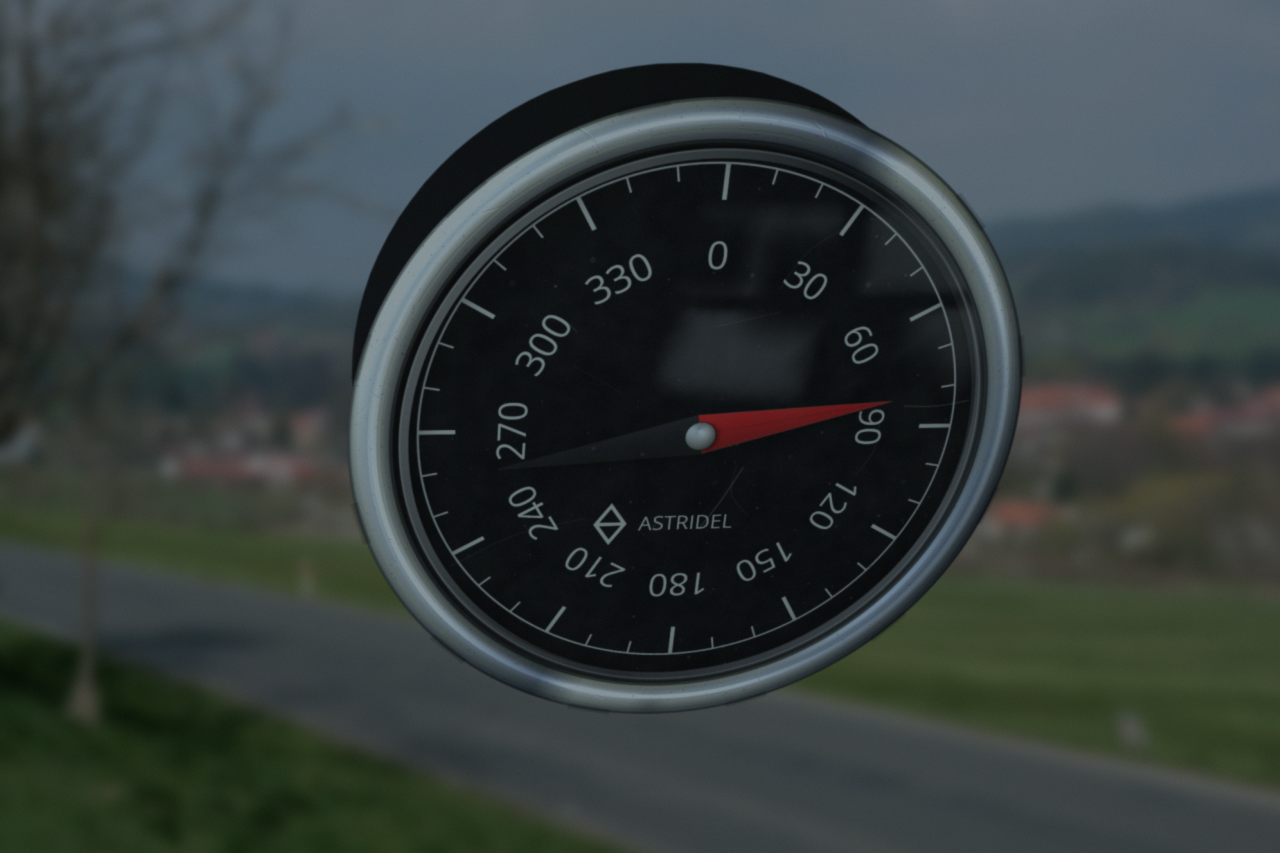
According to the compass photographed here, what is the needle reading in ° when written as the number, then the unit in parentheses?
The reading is 80 (°)
